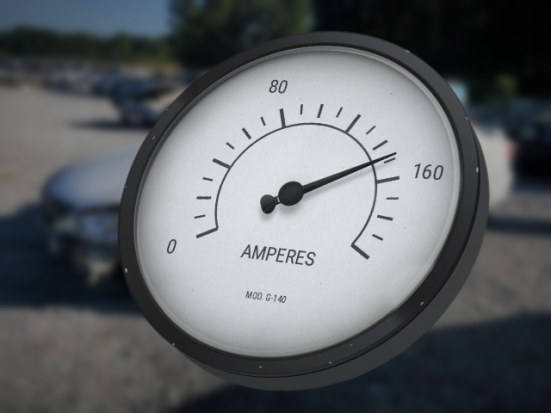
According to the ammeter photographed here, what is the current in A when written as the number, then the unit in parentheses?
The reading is 150 (A)
